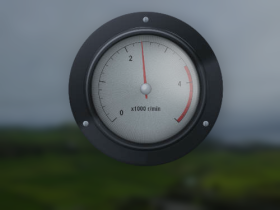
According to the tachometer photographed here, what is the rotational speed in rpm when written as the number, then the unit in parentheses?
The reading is 2400 (rpm)
